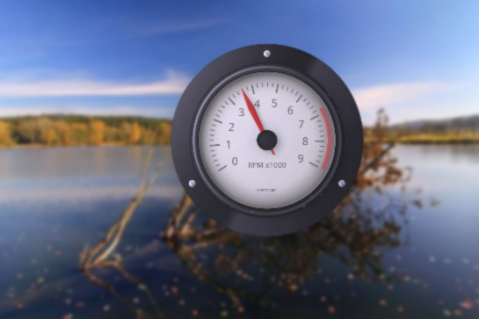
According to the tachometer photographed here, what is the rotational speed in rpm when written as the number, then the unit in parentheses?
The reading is 3600 (rpm)
